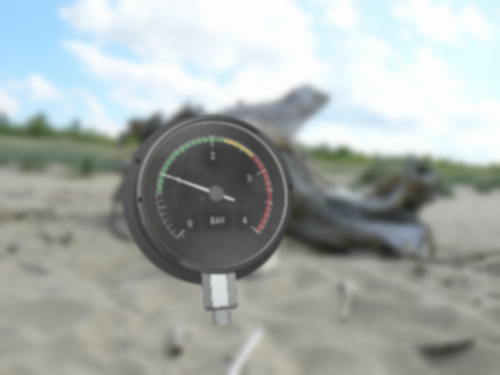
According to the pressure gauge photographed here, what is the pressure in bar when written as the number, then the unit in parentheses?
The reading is 1 (bar)
